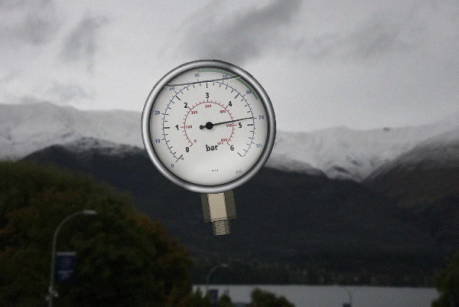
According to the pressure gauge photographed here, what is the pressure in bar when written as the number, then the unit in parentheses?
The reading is 4.8 (bar)
